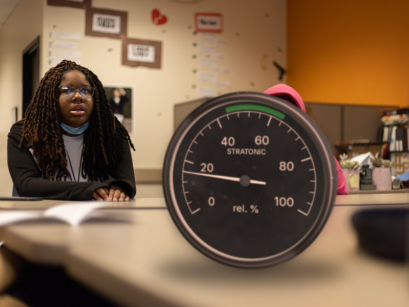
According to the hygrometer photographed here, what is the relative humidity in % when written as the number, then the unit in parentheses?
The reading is 16 (%)
